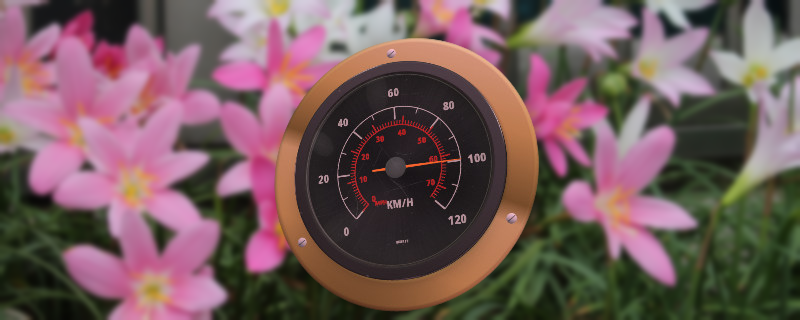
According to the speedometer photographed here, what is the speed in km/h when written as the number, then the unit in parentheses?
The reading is 100 (km/h)
